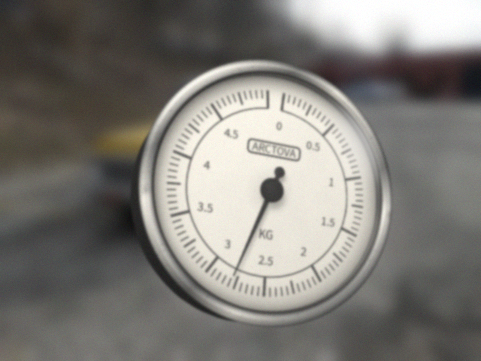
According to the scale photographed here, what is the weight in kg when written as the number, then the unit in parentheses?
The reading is 2.8 (kg)
